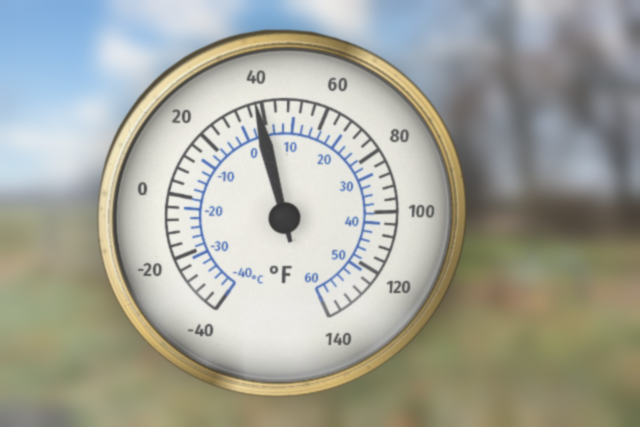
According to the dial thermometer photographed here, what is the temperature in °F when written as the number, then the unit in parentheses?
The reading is 38 (°F)
